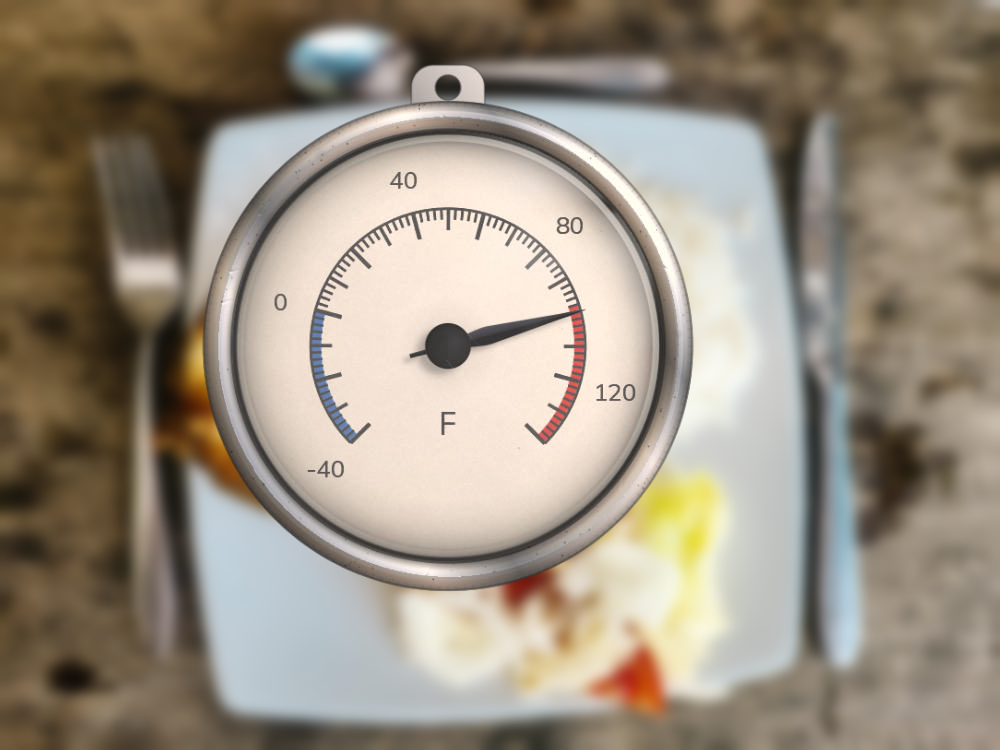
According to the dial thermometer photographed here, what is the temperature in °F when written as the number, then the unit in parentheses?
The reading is 100 (°F)
